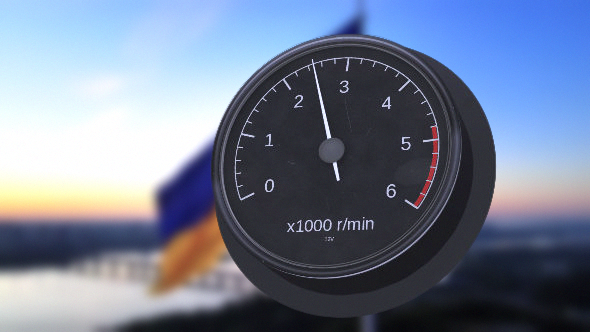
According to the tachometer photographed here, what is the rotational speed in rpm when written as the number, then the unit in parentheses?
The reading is 2500 (rpm)
